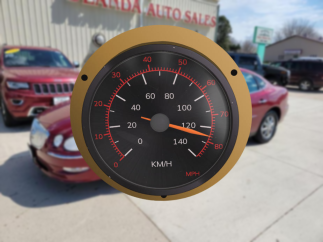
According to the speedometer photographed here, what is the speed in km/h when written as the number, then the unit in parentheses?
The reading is 125 (km/h)
